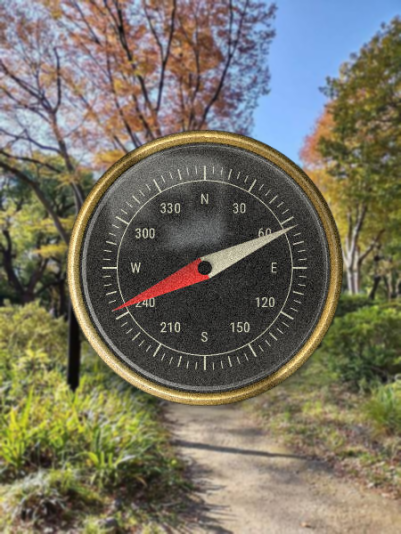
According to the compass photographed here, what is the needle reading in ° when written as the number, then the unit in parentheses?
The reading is 245 (°)
